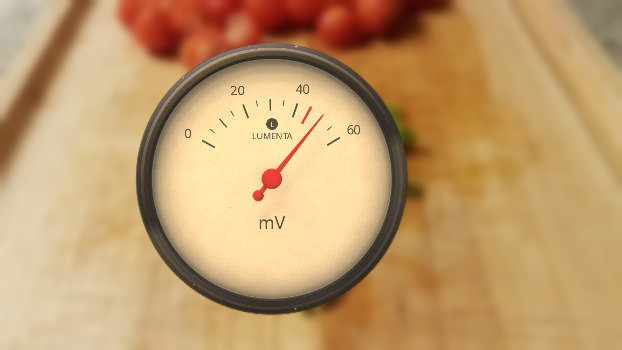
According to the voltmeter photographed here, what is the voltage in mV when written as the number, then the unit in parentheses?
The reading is 50 (mV)
